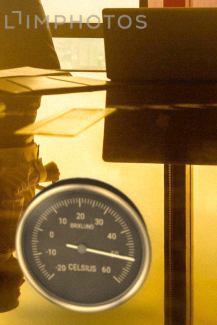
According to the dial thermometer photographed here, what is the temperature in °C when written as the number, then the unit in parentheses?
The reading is 50 (°C)
